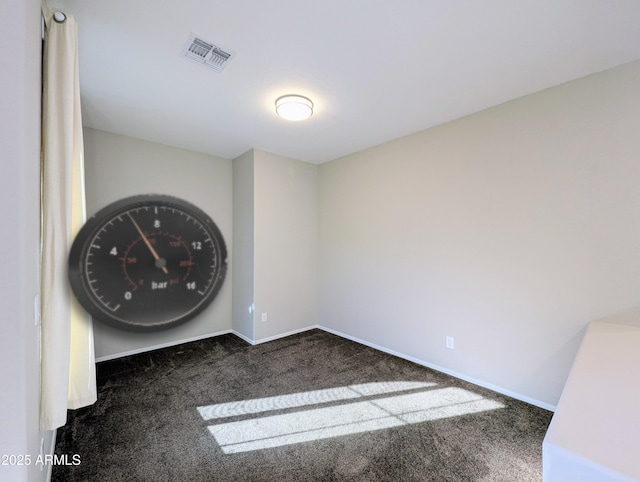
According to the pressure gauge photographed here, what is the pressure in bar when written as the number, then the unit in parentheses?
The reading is 6.5 (bar)
